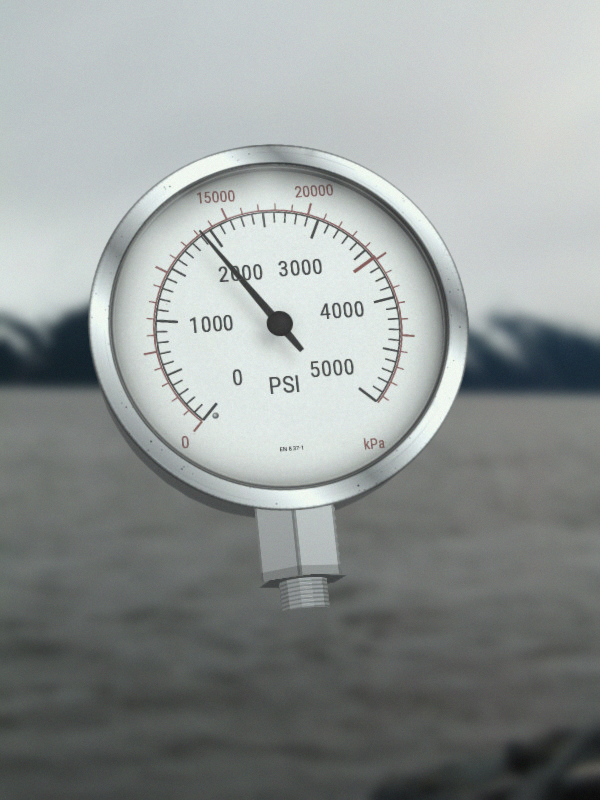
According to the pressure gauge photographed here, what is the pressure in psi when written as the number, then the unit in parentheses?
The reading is 1900 (psi)
